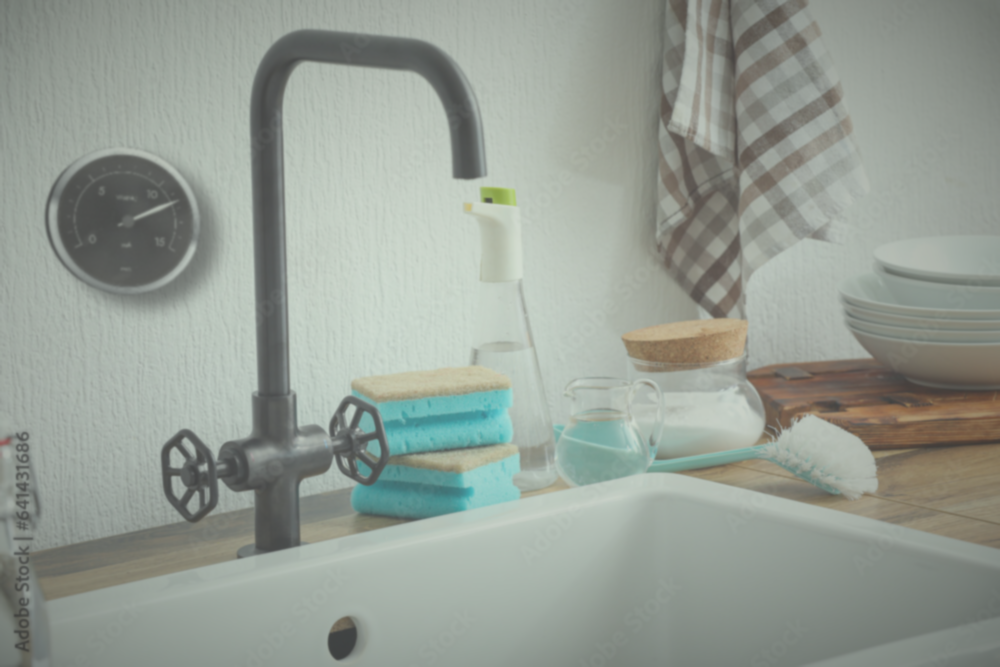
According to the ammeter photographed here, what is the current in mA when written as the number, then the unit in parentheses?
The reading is 11.5 (mA)
